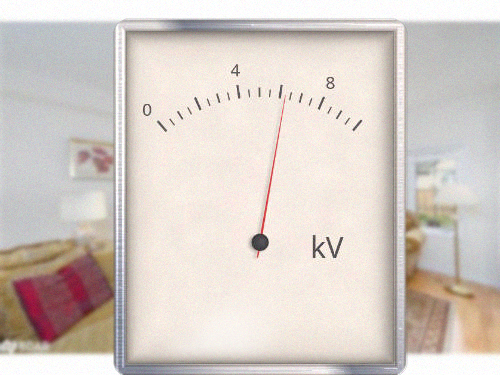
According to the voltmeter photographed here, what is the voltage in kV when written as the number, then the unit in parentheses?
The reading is 6.25 (kV)
